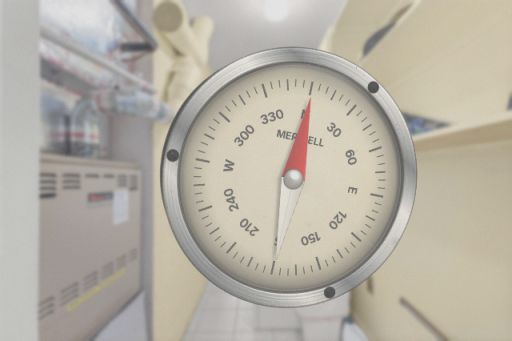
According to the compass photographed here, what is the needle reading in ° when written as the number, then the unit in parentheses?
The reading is 0 (°)
